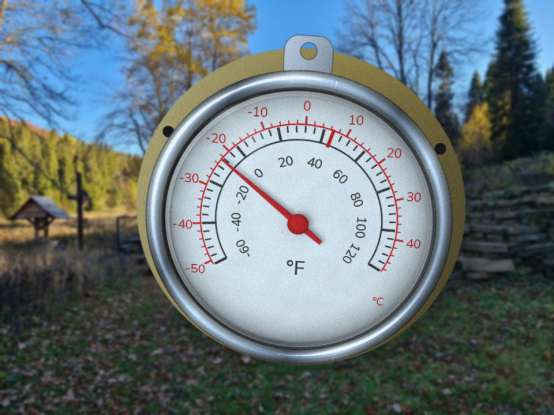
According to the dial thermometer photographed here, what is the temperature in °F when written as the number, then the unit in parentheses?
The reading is -8 (°F)
